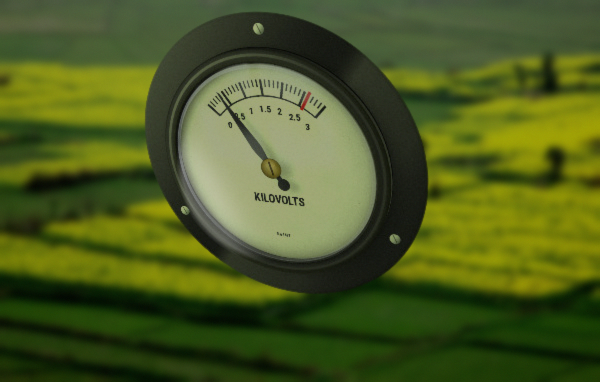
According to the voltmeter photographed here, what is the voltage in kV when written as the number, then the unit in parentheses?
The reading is 0.5 (kV)
